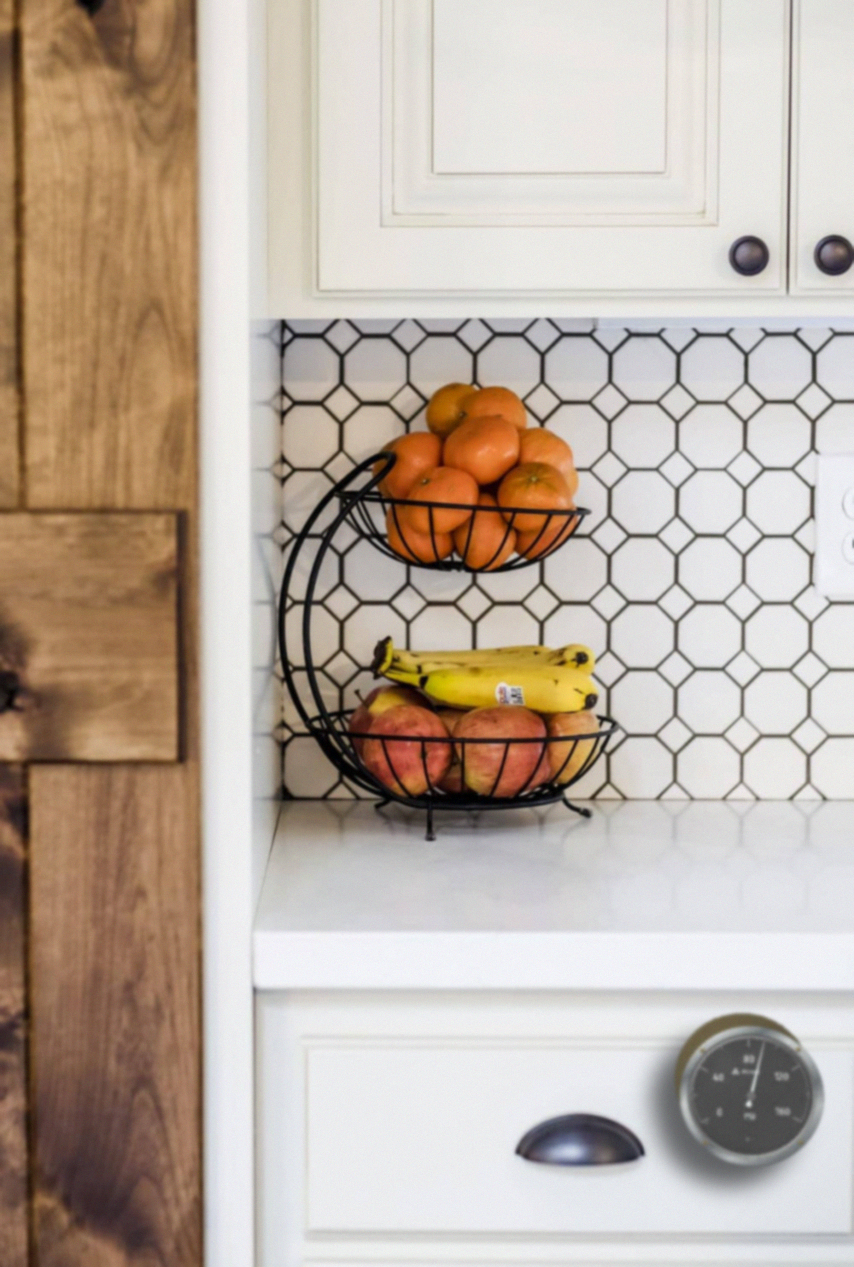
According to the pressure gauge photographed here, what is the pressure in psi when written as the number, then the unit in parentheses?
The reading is 90 (psi)
